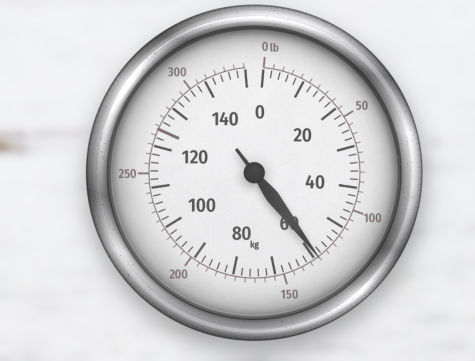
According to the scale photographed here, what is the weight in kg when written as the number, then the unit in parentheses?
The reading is 59 (kg)
